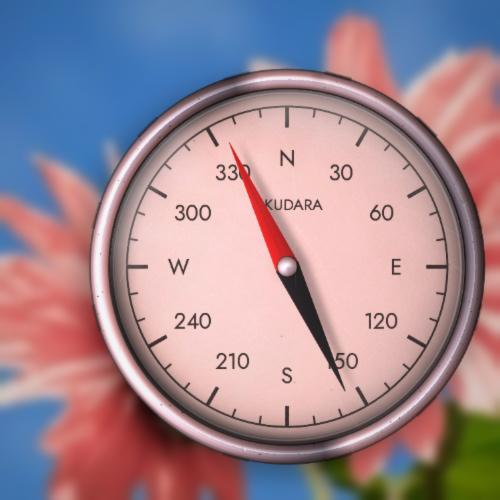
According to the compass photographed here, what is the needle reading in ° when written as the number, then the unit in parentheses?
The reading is 335 (°)
